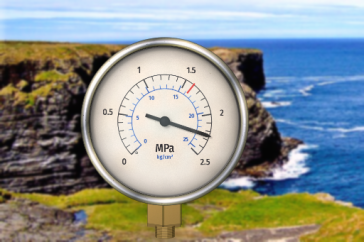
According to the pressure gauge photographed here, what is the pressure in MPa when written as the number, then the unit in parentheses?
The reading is 2.25 (MPa)
